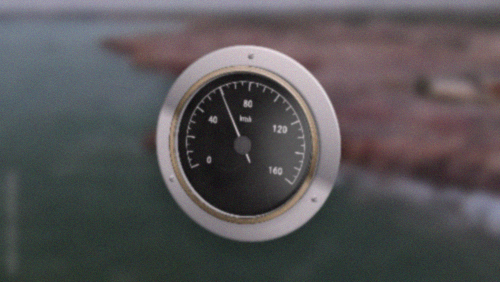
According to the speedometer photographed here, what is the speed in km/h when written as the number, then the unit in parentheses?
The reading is 60 (km/h)
